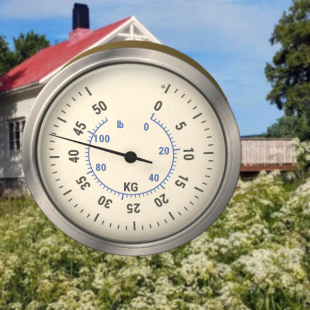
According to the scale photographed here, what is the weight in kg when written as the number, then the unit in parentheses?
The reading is 43 (kg)
